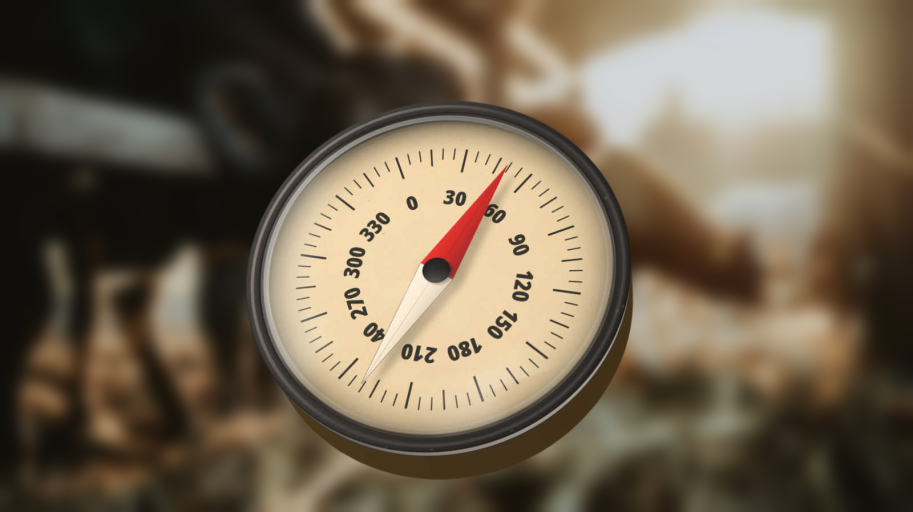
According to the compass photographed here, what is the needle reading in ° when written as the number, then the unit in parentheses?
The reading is 50 (°)
